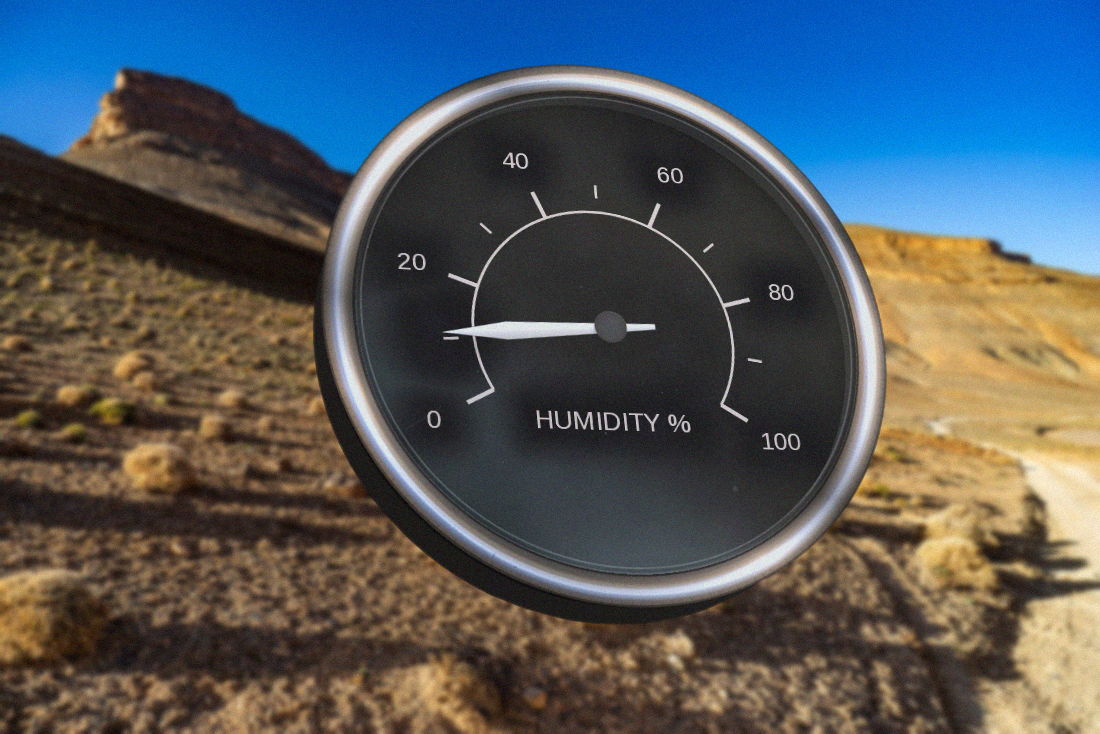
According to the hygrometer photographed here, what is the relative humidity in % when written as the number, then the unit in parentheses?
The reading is 10 (%)
